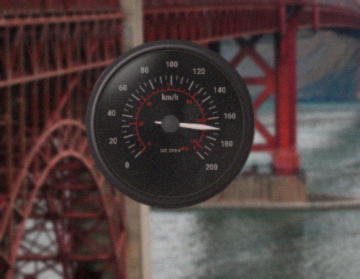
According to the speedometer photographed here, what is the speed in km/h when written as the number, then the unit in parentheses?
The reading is 170 (km/h)
